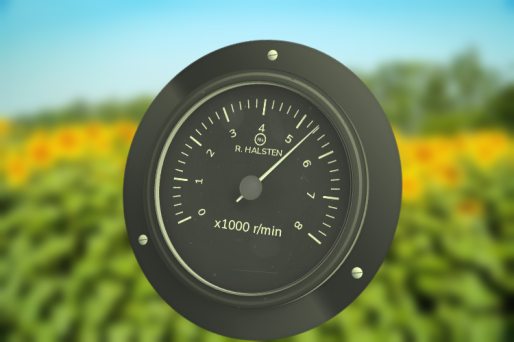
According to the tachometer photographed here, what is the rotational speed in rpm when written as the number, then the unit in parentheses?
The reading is 5400 (rpm)
